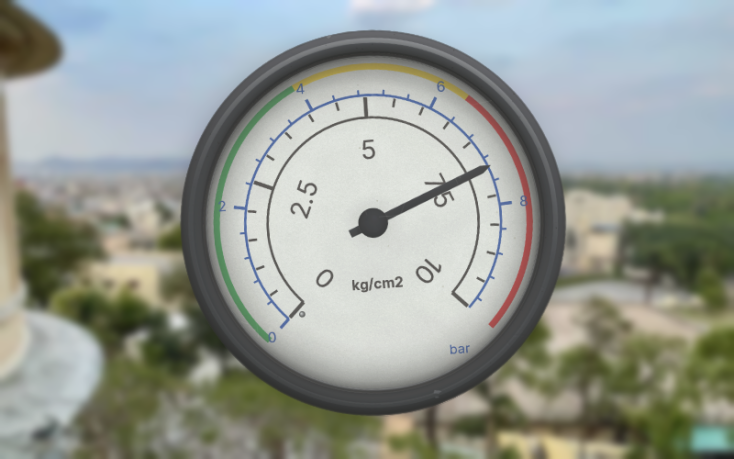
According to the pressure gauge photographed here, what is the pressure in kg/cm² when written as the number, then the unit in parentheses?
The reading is 7.5 (kg/cm²)
